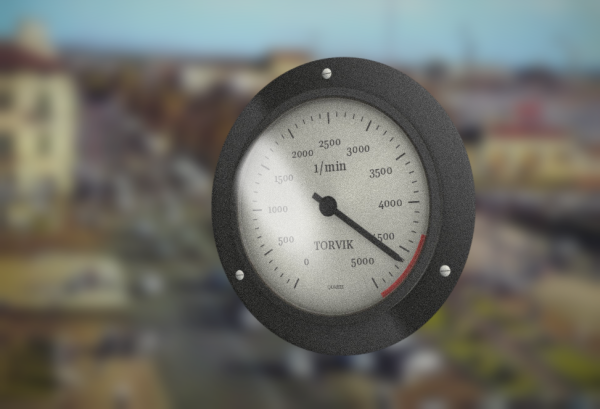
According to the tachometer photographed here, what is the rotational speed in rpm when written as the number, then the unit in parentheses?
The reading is 4600 (rpm)
